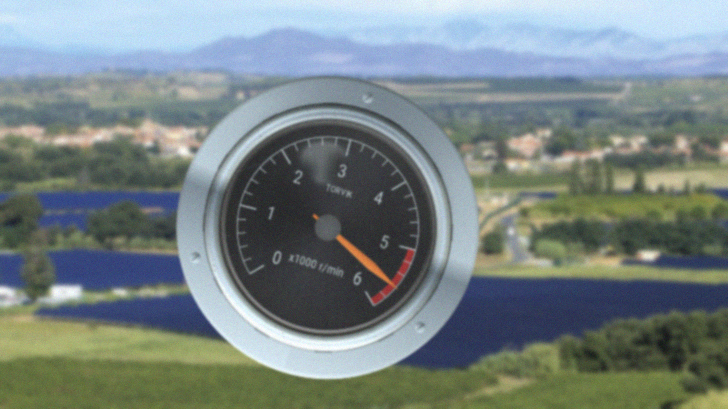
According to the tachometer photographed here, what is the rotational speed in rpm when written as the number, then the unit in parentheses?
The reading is 5600 (rpm)
